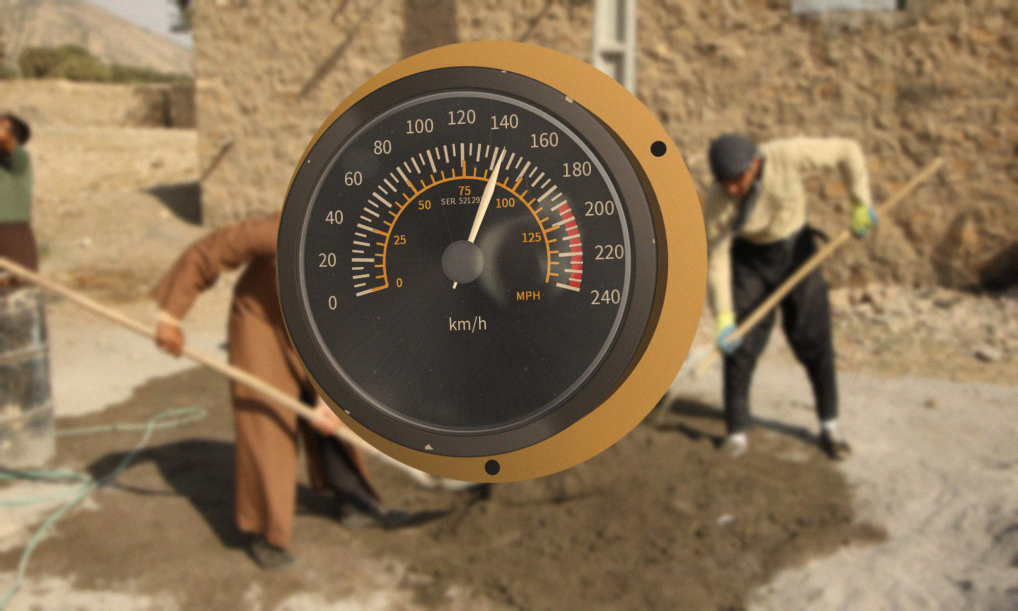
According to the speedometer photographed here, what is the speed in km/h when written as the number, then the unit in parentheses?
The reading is 145 (km/h)
